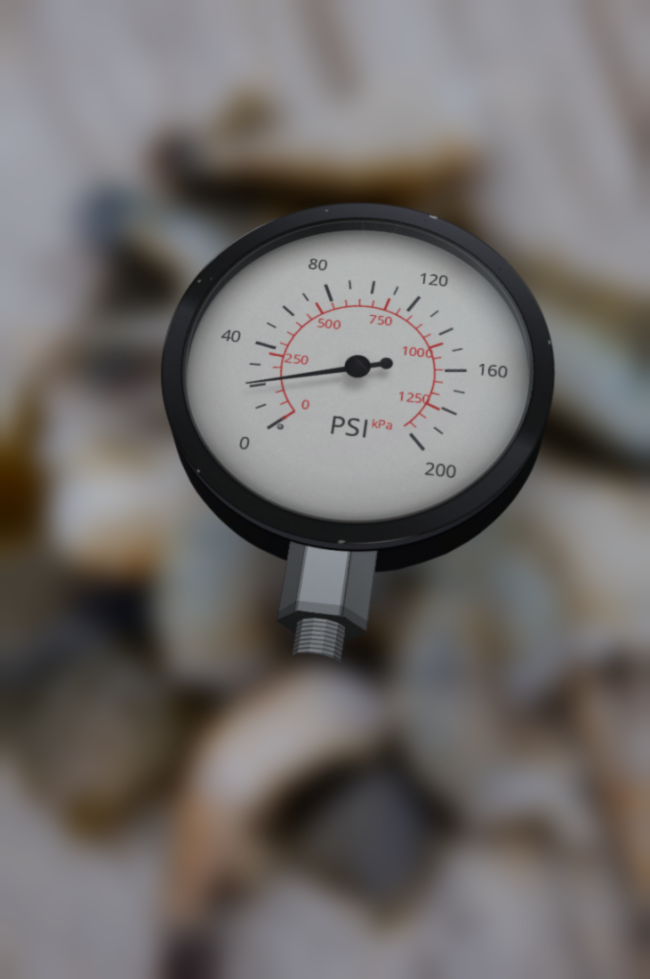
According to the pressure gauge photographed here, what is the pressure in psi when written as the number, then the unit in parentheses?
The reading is 20 (psi)
